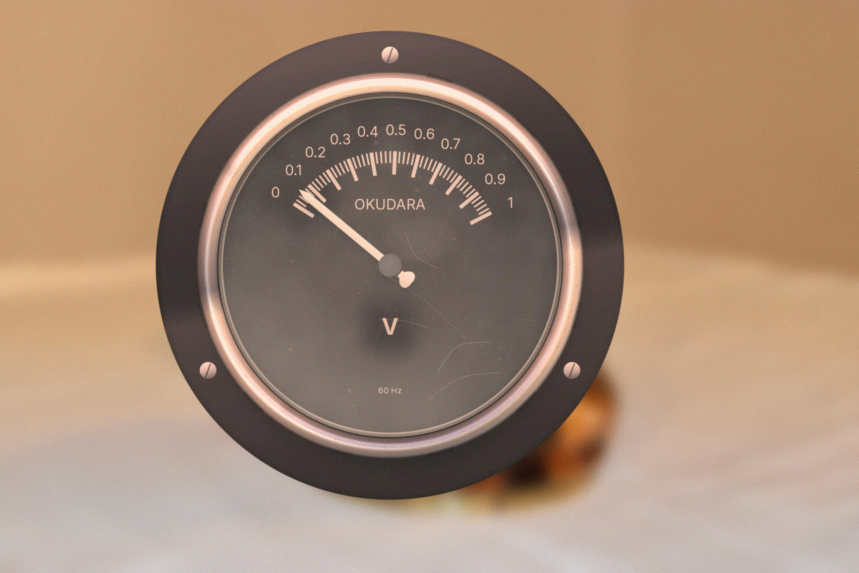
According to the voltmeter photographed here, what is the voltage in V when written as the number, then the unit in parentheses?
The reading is 0.06 (V)
